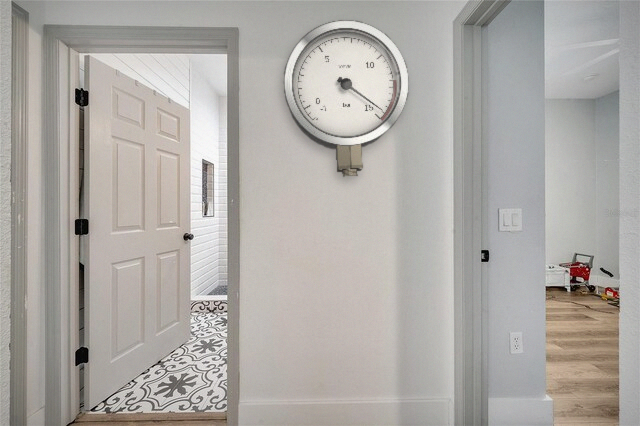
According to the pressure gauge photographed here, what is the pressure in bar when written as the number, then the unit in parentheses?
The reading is 14.5 (bar)
